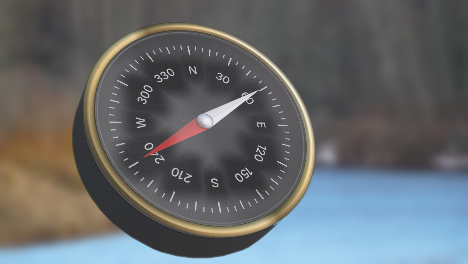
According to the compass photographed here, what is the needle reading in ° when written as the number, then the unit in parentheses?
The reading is 240 (°)
